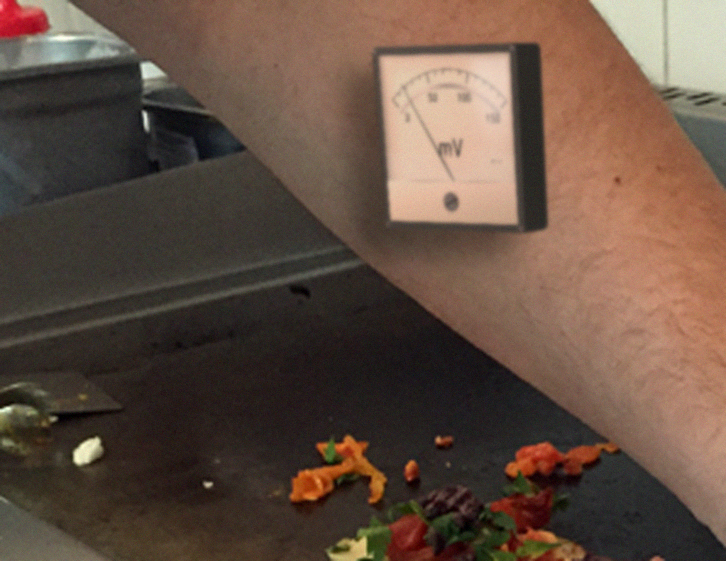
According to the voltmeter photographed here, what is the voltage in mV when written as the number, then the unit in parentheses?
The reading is 20 (mV)
